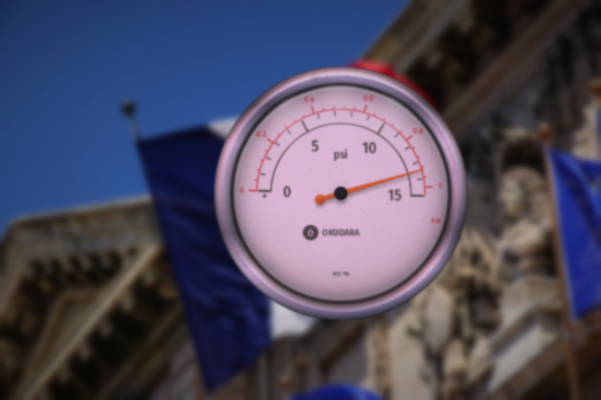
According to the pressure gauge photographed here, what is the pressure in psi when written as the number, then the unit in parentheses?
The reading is 13.5 (psi)
